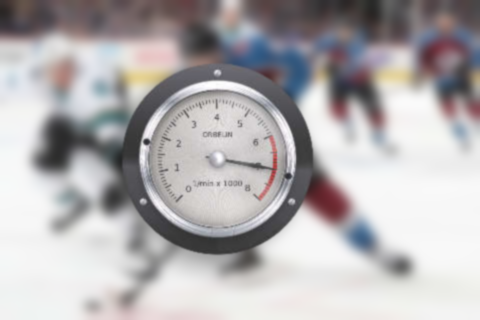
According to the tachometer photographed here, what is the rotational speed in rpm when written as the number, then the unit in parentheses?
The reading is 7000 (rpm)
